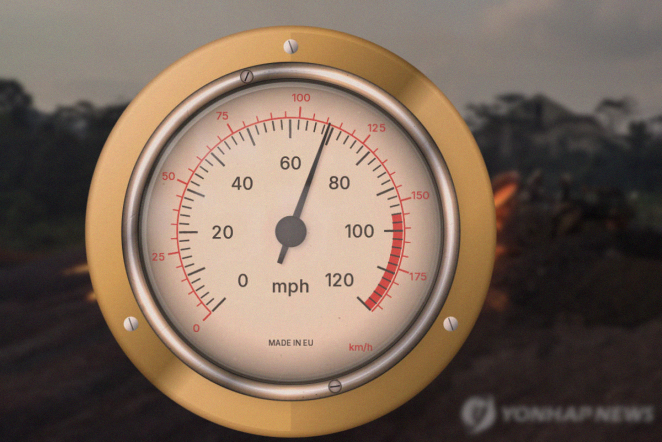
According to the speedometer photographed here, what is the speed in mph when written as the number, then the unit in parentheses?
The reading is 69 (mph)
